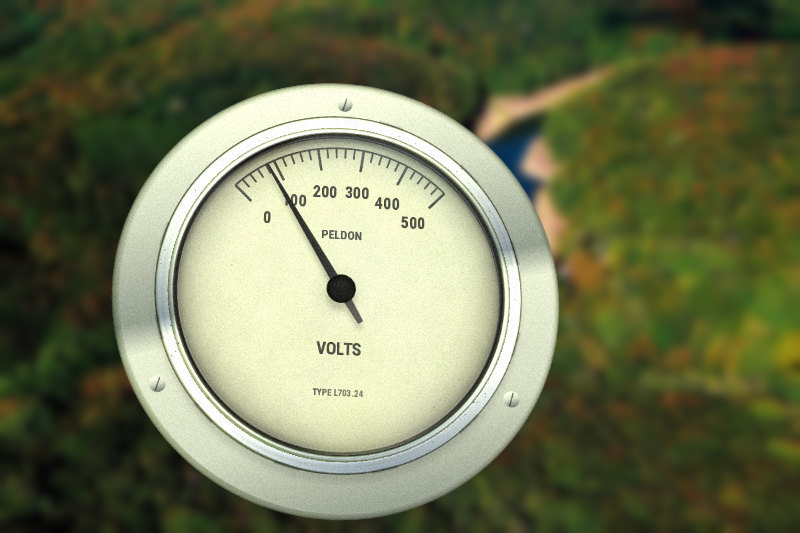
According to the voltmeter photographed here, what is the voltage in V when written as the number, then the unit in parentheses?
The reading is 80 (V)
